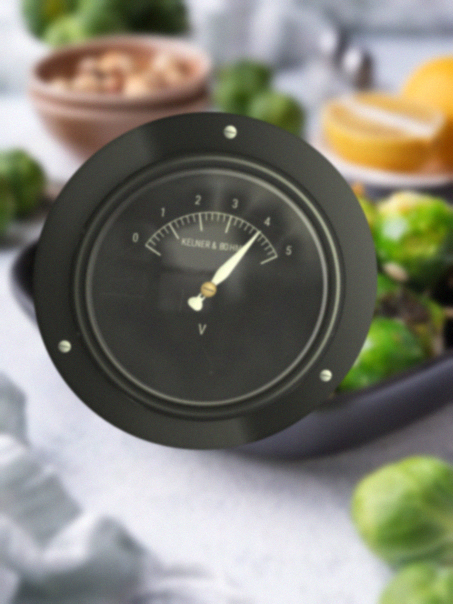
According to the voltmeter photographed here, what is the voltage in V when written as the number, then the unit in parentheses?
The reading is 4 (V)
